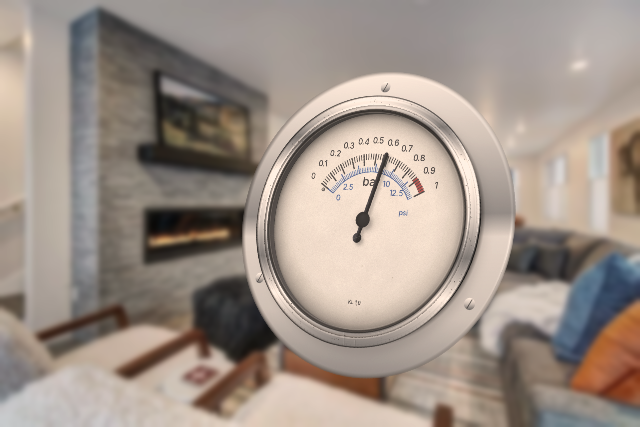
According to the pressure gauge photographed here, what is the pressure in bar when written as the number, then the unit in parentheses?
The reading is 0.6 (bar)
